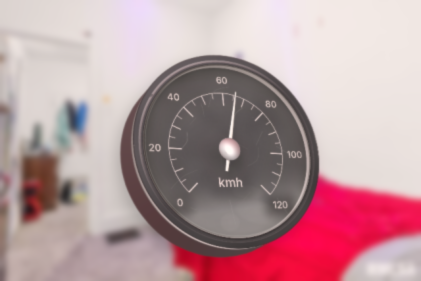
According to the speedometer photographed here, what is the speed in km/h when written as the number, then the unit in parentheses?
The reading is 65 (km/h)
